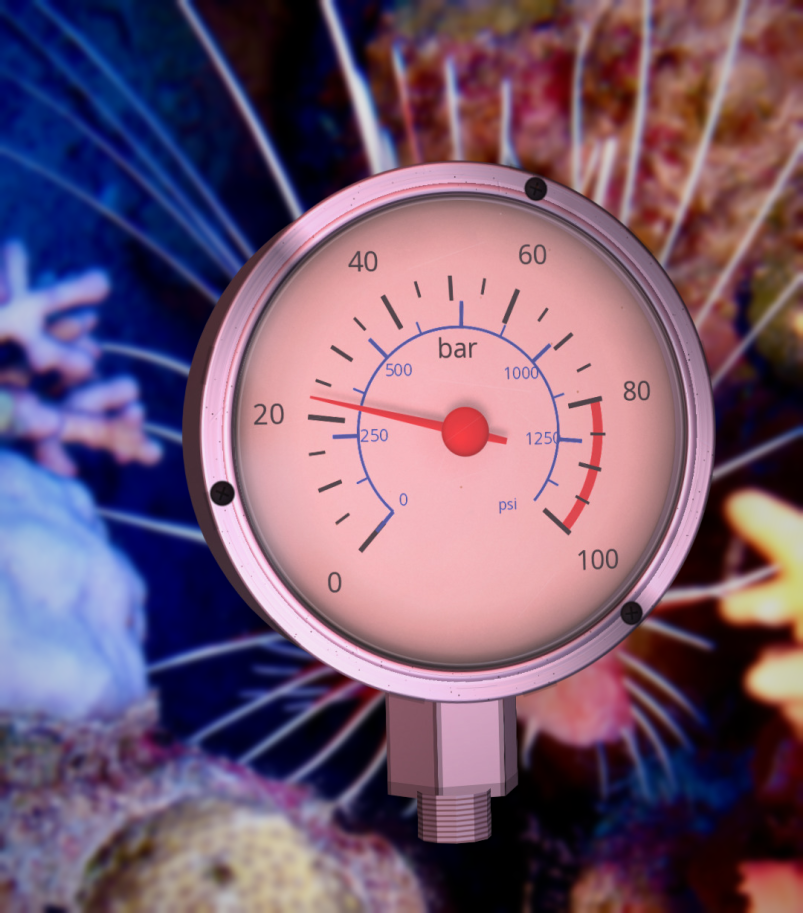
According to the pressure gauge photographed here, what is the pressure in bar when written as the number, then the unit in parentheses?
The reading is 22.5 (bar)
